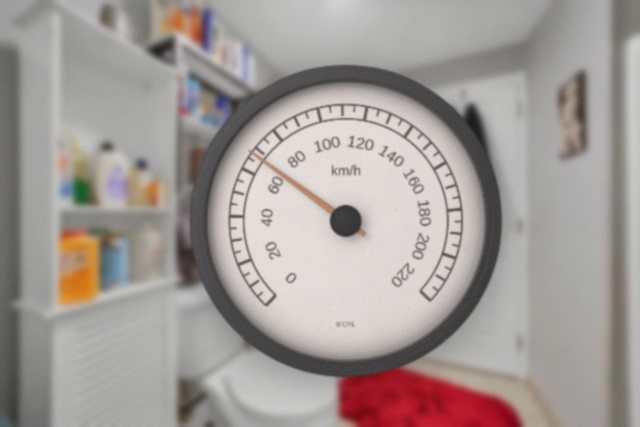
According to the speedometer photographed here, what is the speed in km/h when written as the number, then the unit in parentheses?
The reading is 67.5 (km/h)
